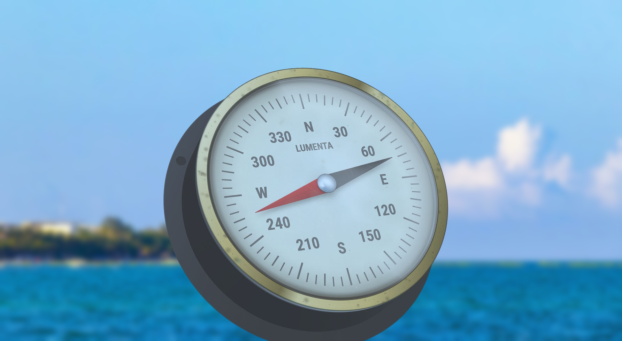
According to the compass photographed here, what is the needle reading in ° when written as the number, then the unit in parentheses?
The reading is 255 (°)
